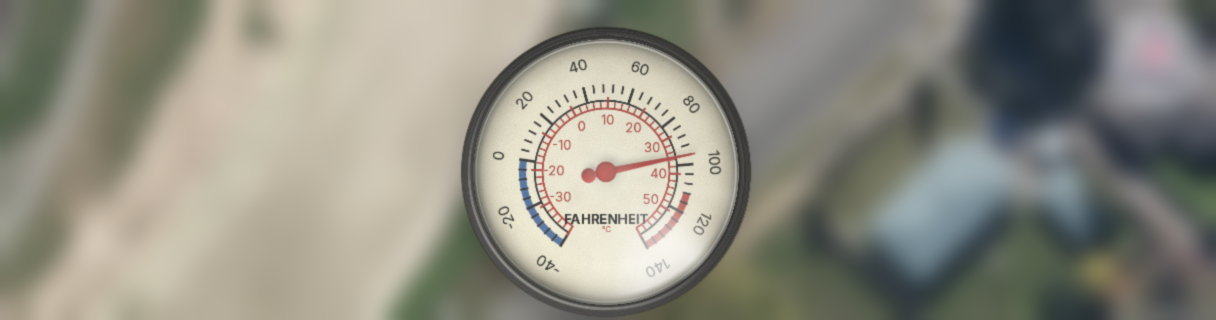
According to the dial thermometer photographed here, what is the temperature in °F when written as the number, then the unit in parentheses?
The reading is 96 (°F)
